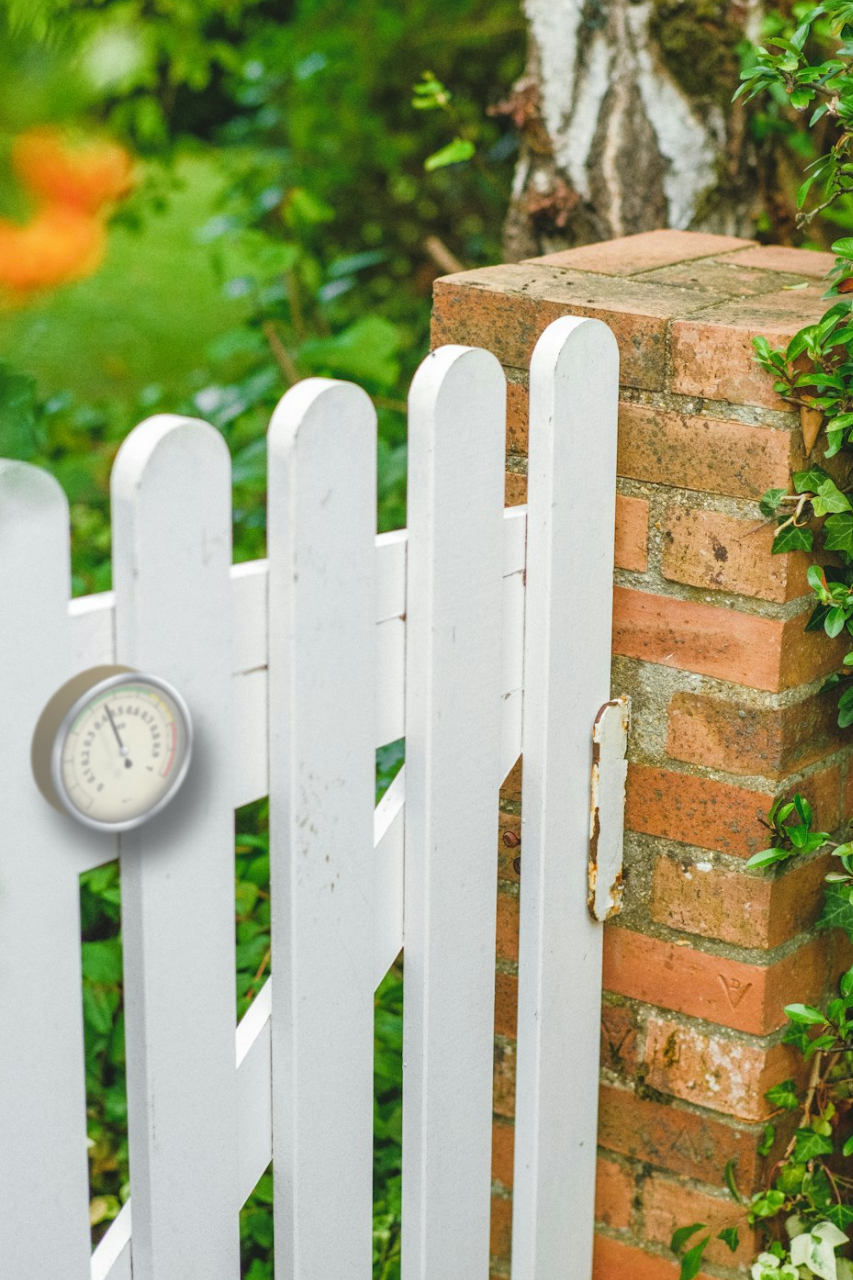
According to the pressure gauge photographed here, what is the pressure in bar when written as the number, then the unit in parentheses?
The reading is 0.45 (bar)
